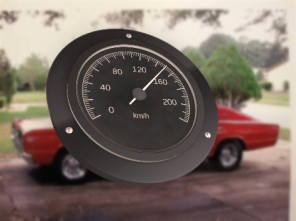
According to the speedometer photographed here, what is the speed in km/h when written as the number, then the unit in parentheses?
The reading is 150 (km/h)
